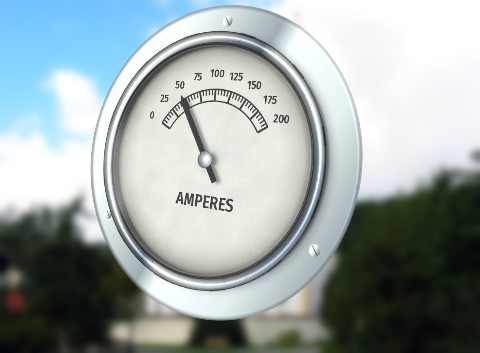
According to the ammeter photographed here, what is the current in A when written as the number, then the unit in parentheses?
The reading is 50 (A)
